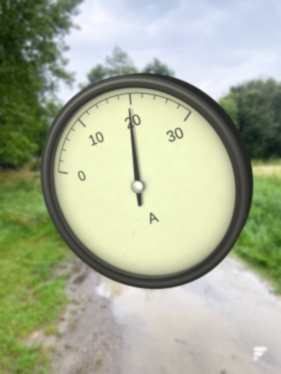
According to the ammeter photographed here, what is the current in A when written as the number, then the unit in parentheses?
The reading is 20 (A)
